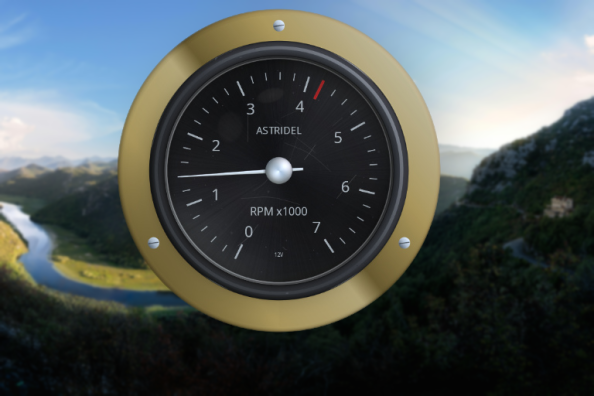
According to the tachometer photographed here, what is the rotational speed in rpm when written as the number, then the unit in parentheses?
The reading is 1400 (rpm)
